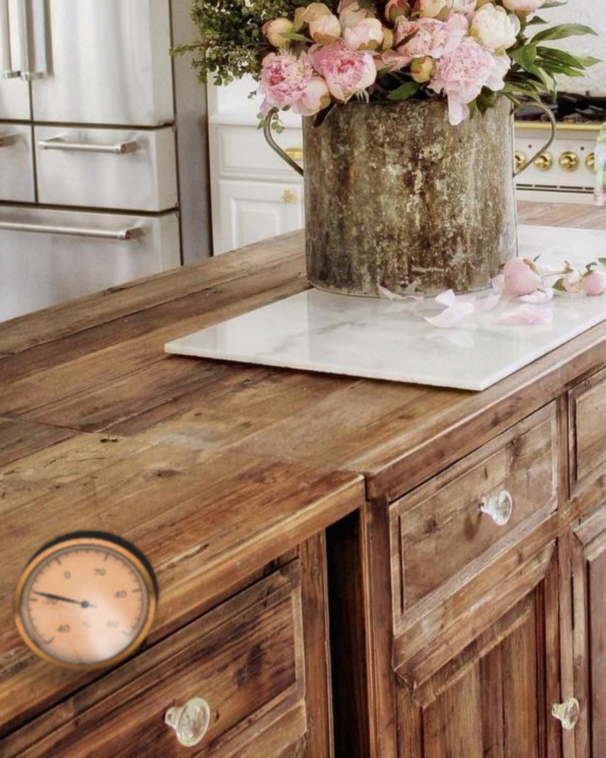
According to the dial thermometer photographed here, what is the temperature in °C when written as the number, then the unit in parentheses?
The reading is -16 (°C)
